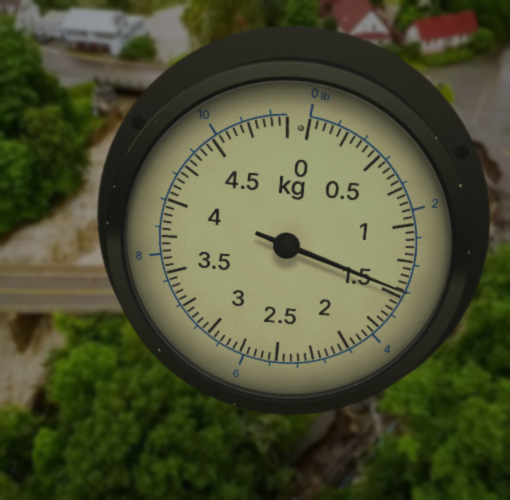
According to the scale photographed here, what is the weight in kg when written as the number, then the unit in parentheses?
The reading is 1.45 (kg)
